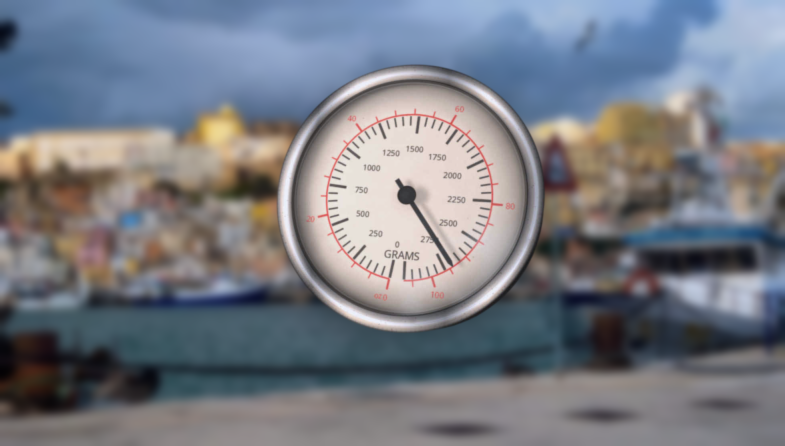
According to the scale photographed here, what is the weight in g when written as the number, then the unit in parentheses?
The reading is 2700 (g)
